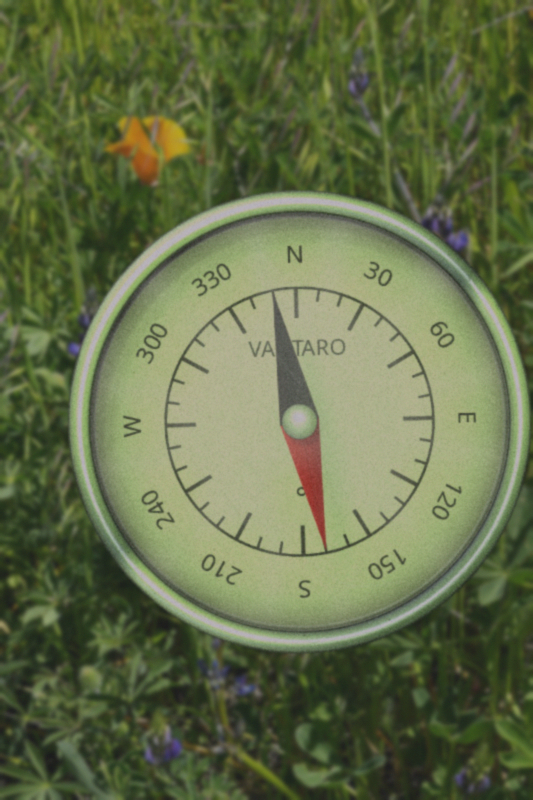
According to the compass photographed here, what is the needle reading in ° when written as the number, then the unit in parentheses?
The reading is 170 (°)
